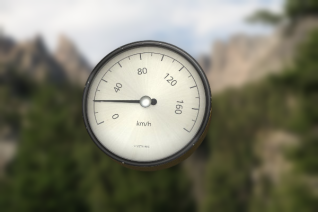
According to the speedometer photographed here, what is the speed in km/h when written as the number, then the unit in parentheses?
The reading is 20 (km/h)
